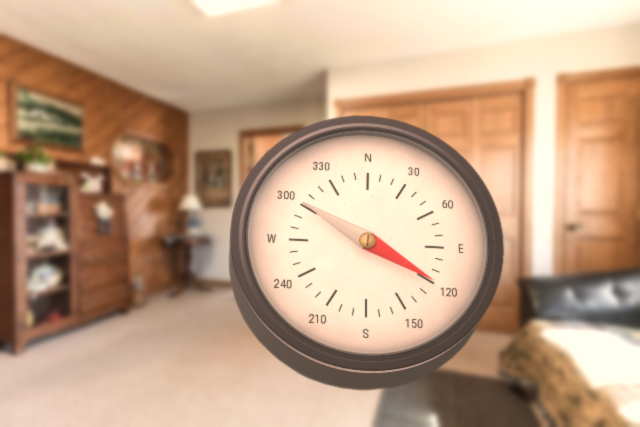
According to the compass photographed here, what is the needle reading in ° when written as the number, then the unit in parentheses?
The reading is 120 (°)
